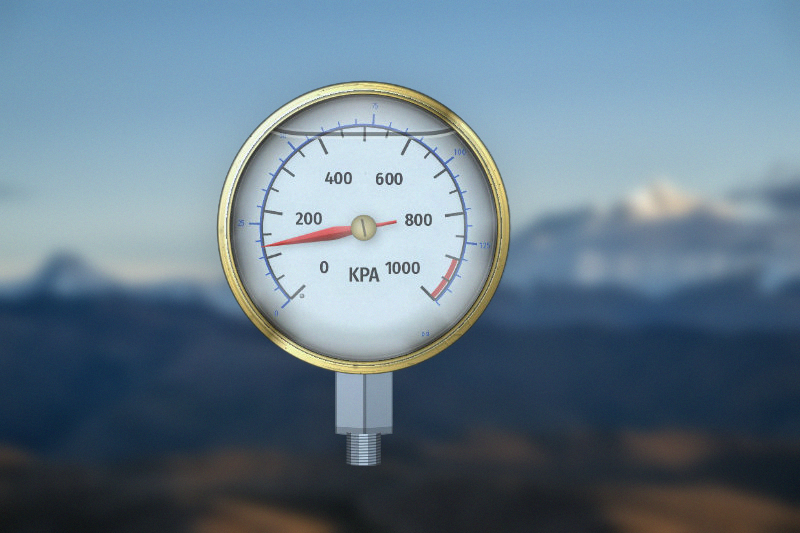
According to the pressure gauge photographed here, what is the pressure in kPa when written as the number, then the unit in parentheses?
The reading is 125 (kPa)
